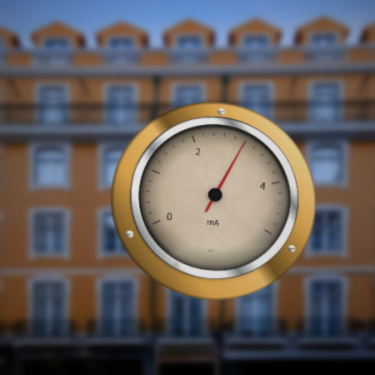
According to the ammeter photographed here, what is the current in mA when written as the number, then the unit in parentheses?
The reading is 3 (mA)
